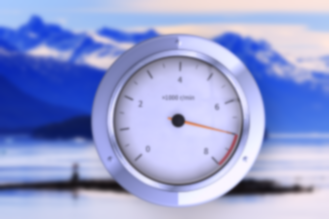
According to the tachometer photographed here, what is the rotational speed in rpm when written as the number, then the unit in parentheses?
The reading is 7000 (rpm)
